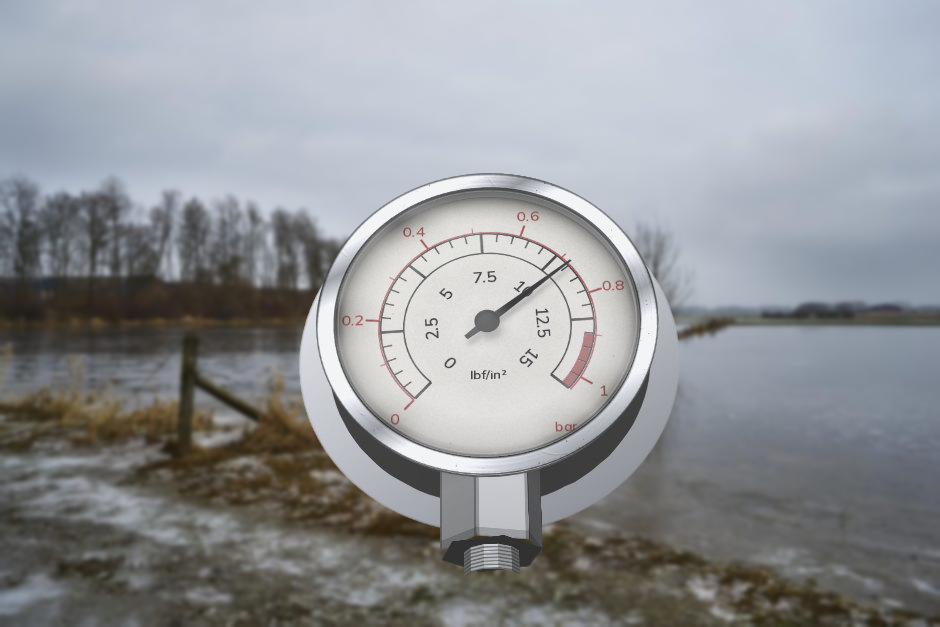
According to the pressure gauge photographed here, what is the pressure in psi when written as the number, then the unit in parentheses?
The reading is 10.5 (psi)
